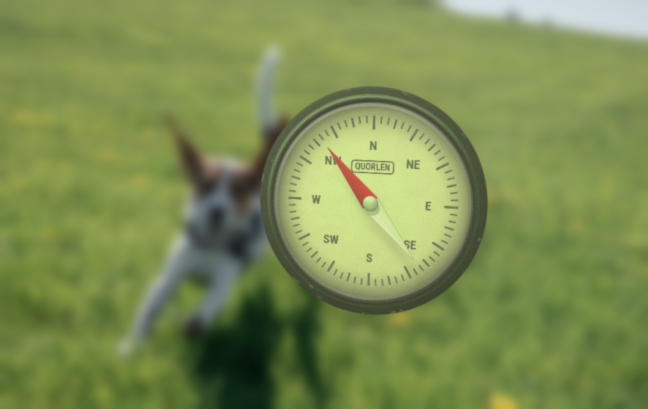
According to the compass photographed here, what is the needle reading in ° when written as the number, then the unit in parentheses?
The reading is 320 (°)
